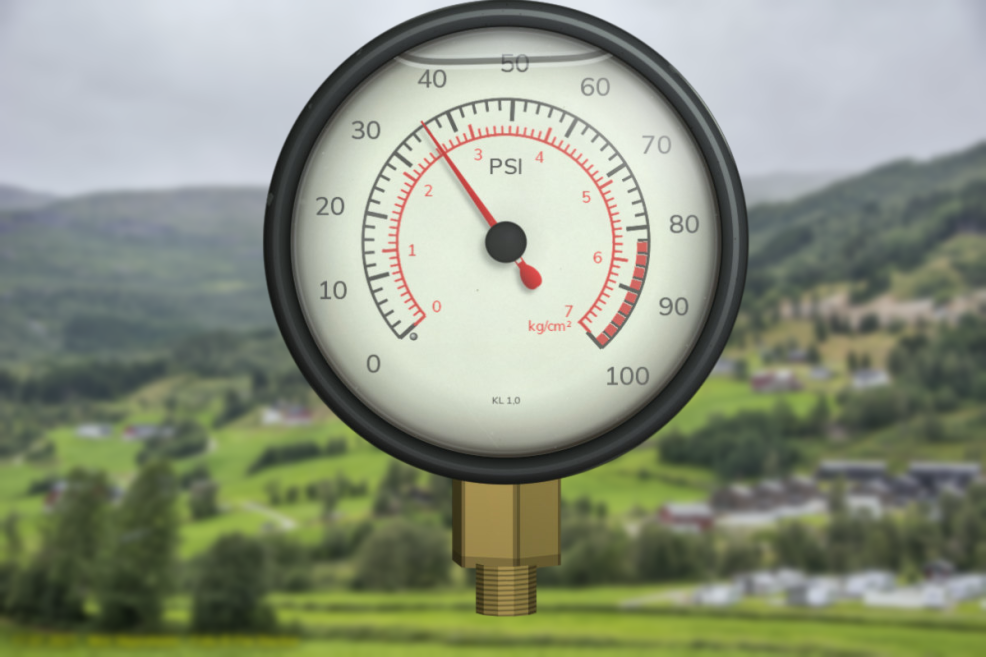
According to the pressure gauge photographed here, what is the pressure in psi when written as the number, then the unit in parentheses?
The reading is 36 (psi)
